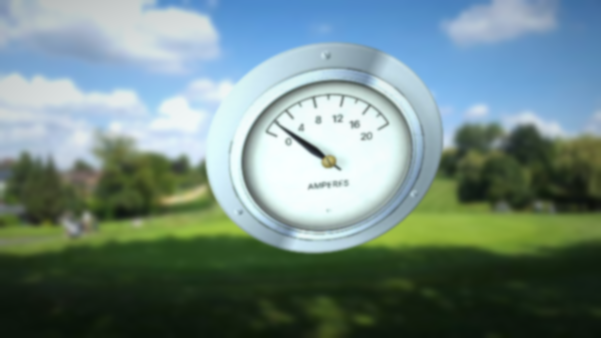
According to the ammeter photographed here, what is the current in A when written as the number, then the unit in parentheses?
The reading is 2 (A)
